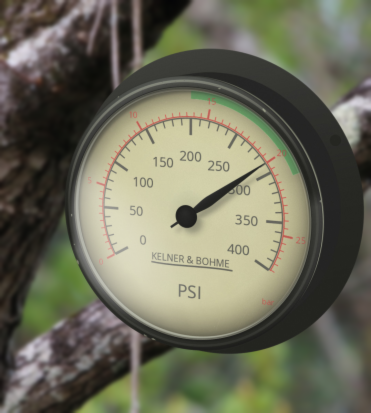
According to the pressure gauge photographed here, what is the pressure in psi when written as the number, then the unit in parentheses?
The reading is 290 (psi)
